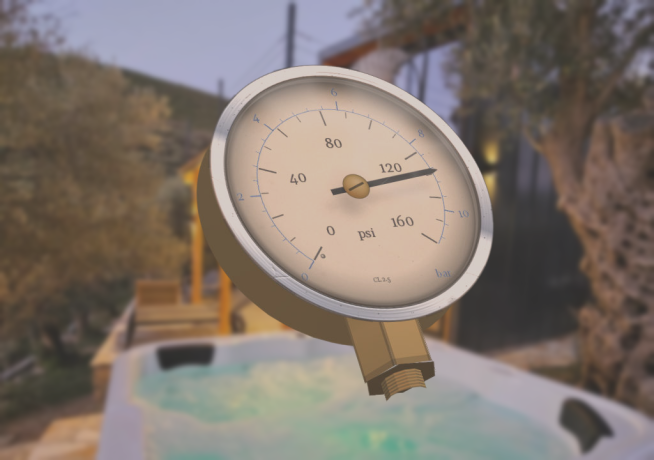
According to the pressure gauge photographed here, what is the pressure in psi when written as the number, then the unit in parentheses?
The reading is 130 (psi)
